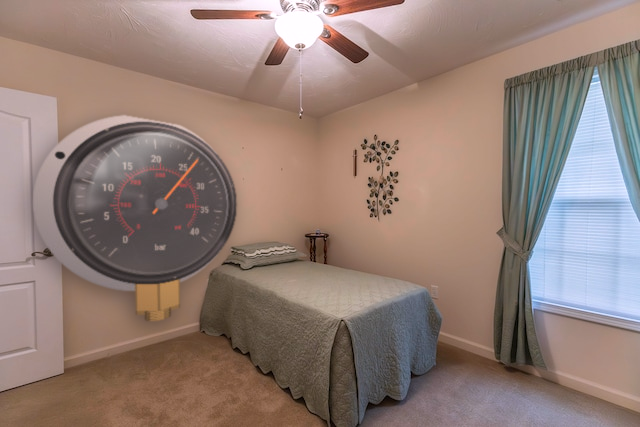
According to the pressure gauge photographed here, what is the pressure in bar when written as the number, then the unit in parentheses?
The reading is 26 (bar)
